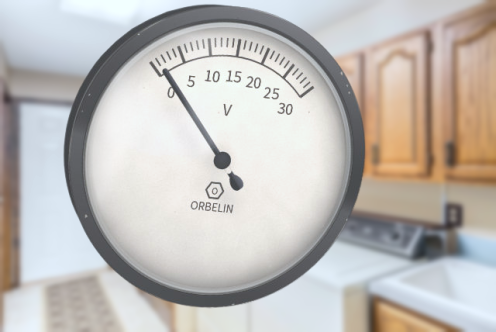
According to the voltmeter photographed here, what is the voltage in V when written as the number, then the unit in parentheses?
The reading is 1 (V)
